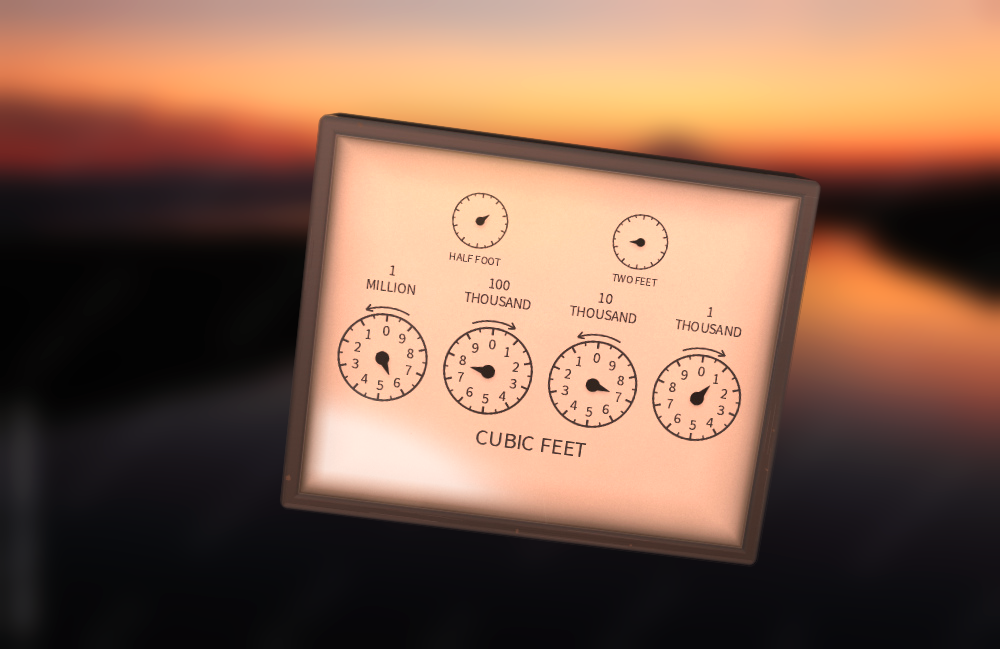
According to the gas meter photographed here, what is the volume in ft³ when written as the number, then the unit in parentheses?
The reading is 577100 (ft³)
